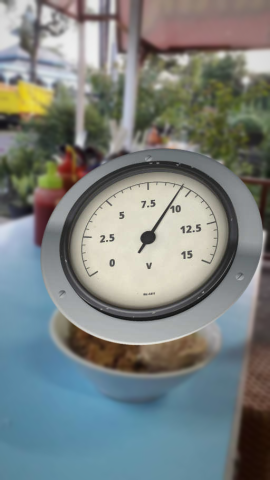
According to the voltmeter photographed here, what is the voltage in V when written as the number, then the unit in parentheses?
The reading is 9.5 (V)
